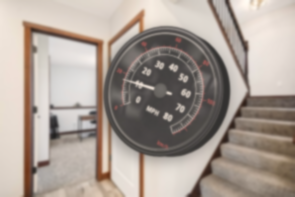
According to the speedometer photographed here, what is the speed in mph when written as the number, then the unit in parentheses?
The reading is 10 (mph)
